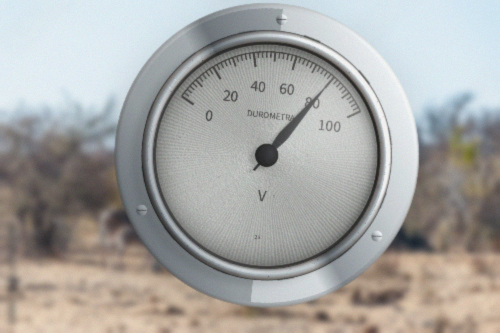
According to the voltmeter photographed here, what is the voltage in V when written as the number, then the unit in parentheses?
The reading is 80 (V)
